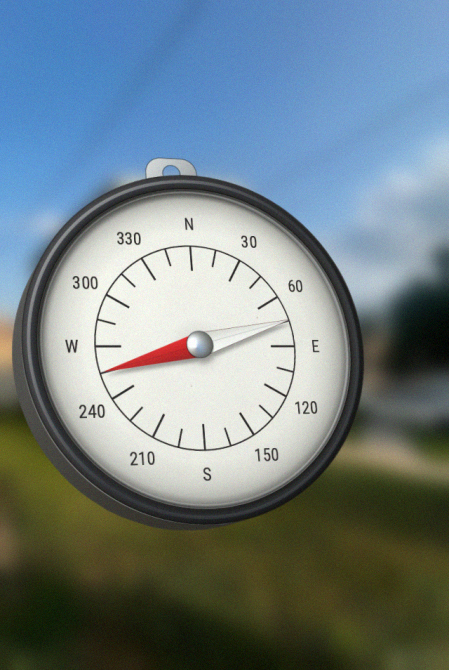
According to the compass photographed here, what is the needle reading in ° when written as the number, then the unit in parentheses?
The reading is 255 (°)
